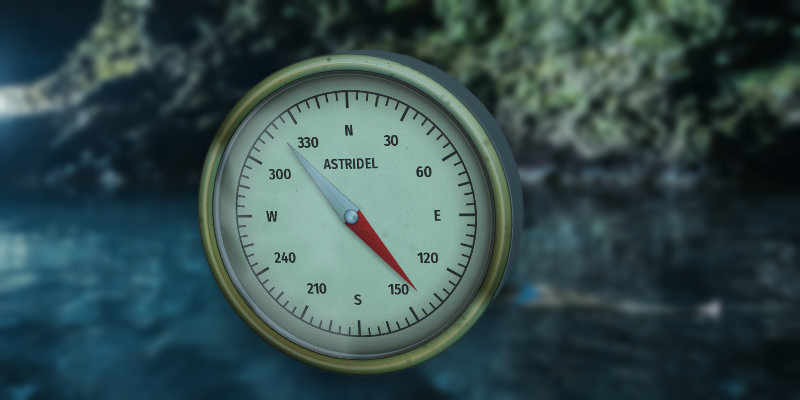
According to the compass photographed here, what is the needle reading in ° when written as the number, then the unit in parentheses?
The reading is 140 (°)
